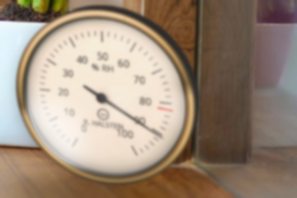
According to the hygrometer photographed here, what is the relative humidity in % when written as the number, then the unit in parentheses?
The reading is 90 (%)
